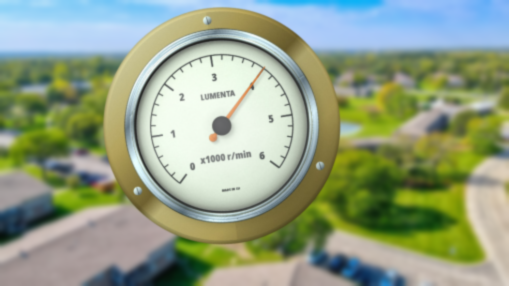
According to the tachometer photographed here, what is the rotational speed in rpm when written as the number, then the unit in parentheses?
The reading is 4000 (rpm)
